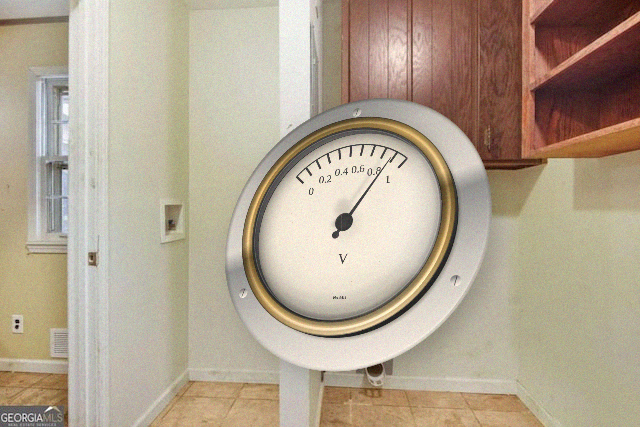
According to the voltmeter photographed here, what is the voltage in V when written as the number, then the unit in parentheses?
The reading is 0.9 (V)
